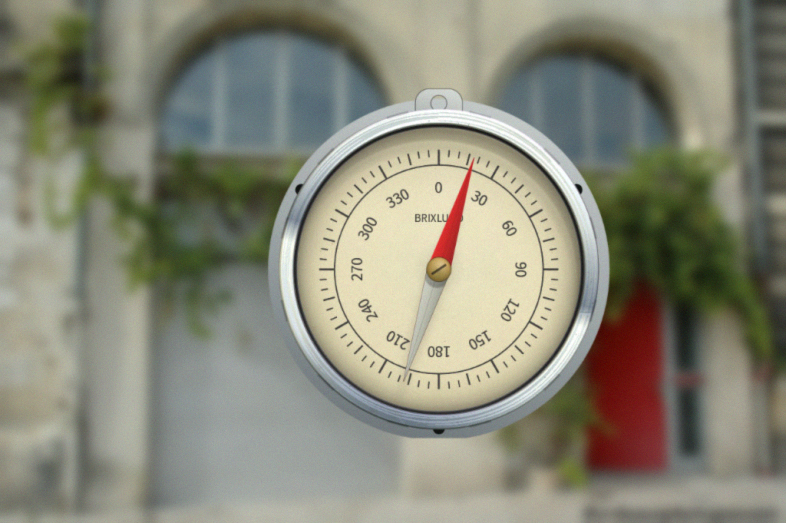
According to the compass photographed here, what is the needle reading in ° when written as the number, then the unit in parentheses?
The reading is 17.5 (°)
